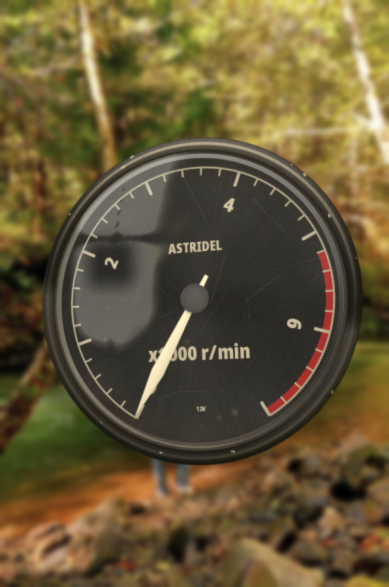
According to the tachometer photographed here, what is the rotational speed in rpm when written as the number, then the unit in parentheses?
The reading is 0 (rpm)
